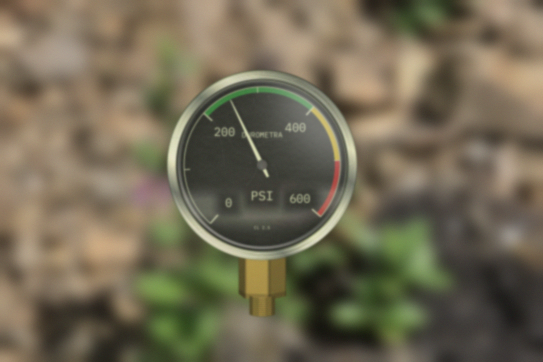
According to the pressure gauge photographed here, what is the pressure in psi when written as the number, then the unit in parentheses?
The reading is 250 (psi)
